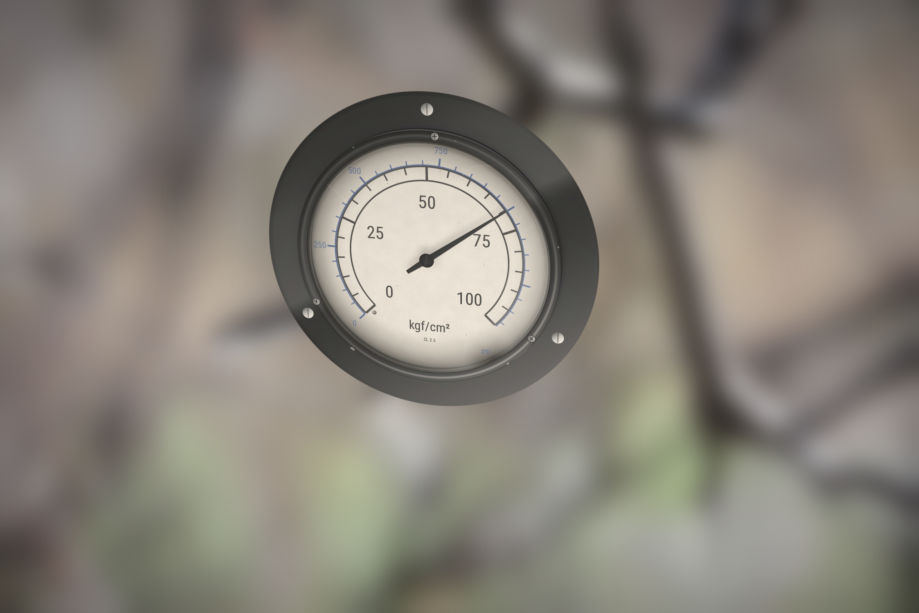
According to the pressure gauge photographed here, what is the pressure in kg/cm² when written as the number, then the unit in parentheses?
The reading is 70 (kg/cm²)
